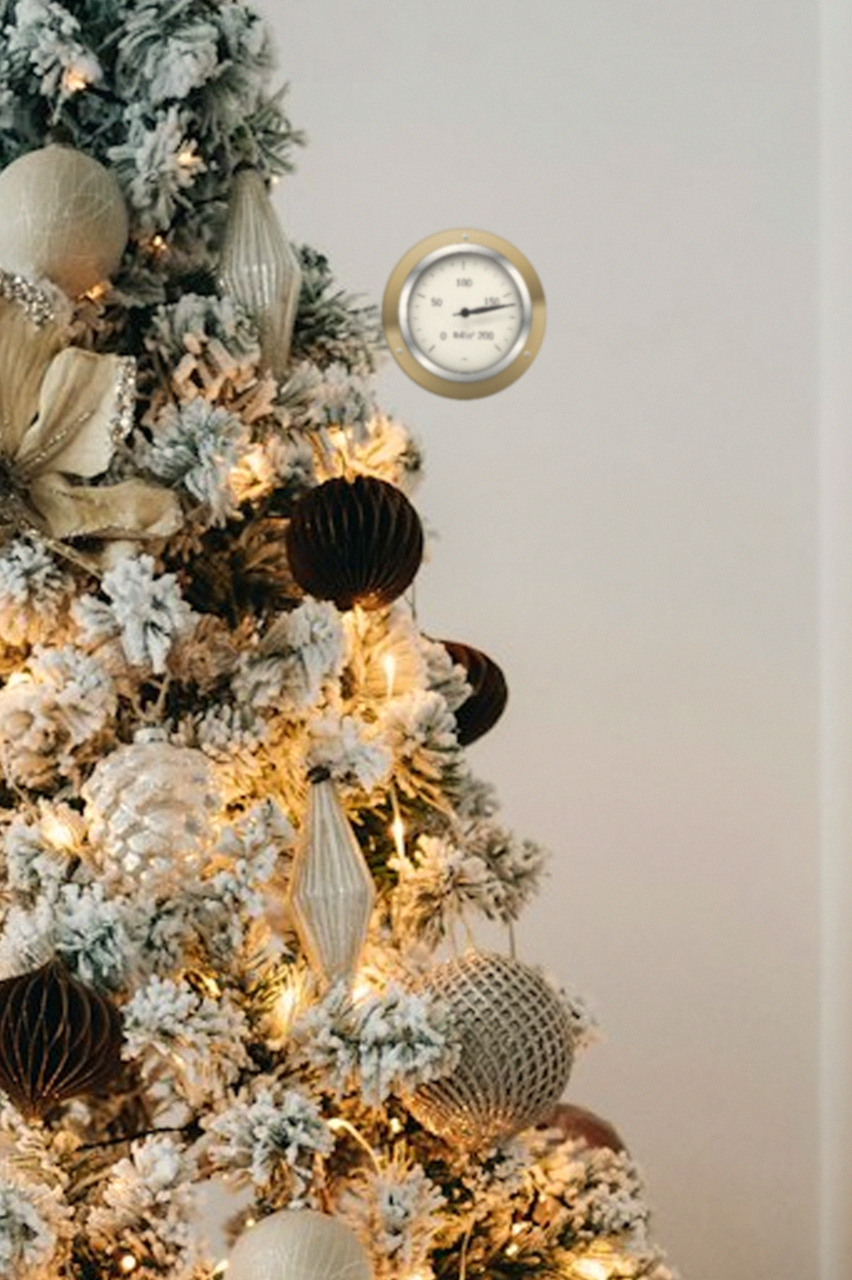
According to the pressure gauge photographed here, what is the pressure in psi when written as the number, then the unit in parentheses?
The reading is 160 (psi)
